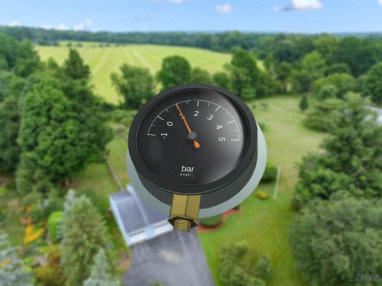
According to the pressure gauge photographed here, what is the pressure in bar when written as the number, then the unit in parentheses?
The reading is 1 (bar)
